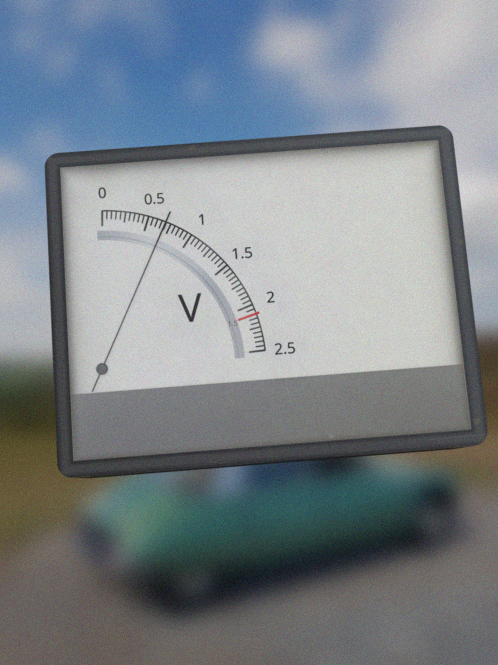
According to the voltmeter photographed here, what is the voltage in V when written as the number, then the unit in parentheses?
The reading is 0.7 (V)
